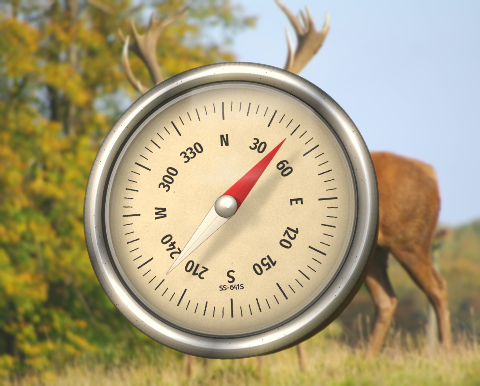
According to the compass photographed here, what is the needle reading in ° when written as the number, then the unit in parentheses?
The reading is 45 (°)
